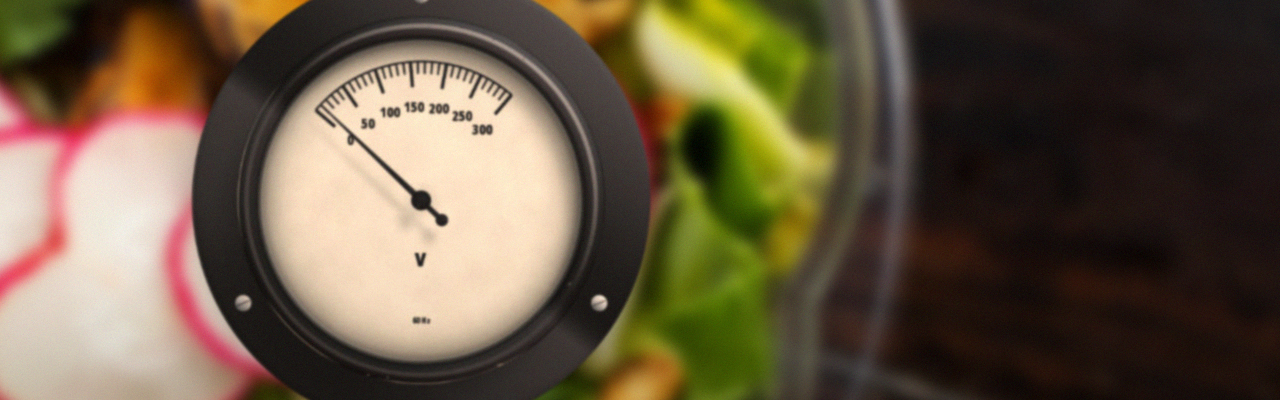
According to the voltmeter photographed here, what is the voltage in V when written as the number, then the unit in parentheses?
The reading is 10 (V)
